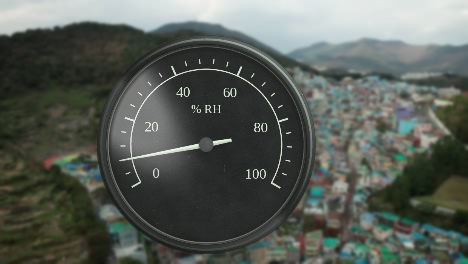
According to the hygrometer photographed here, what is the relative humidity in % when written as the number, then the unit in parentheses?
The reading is 8 (%)
